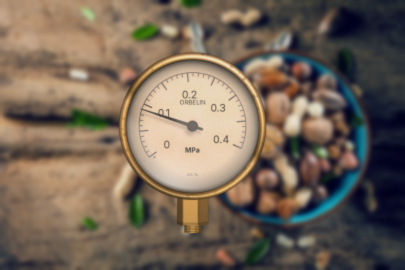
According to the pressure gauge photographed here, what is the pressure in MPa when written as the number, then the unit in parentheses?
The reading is 0.09 (MPa)
